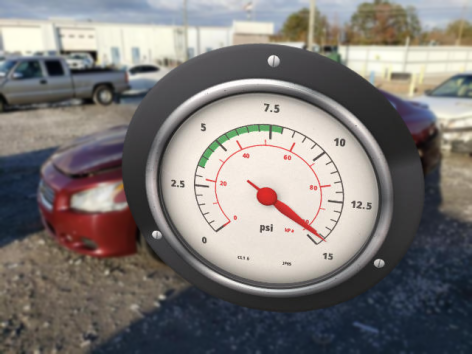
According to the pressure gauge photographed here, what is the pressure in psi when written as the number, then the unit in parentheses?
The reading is 14.5 (psi)
